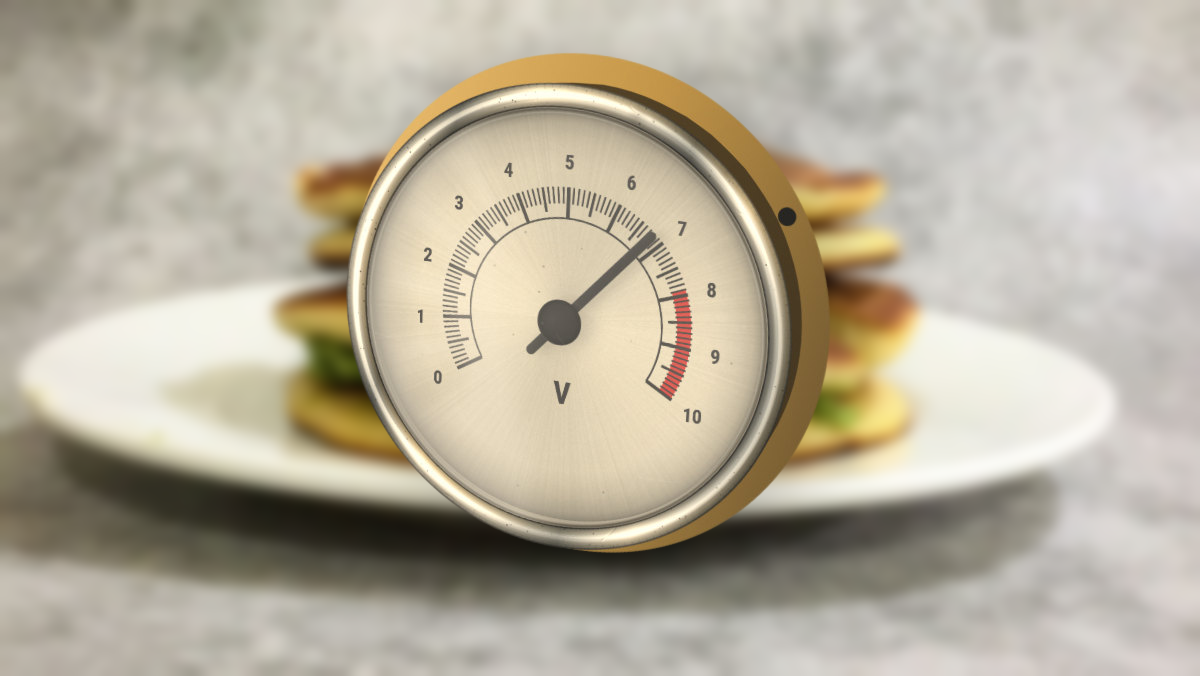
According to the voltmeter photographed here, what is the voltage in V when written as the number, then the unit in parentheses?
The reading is 6.8 (V)
